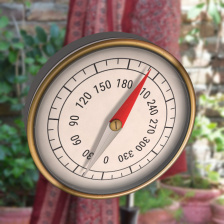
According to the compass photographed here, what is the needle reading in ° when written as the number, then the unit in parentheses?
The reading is 200 (°)
